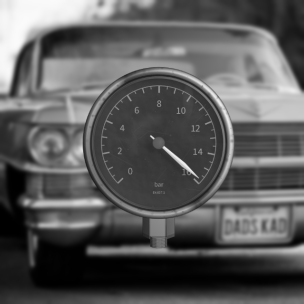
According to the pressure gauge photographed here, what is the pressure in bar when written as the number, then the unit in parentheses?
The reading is 15.75 (bar)
